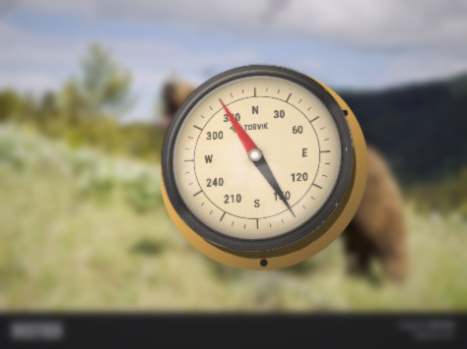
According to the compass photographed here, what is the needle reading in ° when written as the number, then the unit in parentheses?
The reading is 330 (°)
